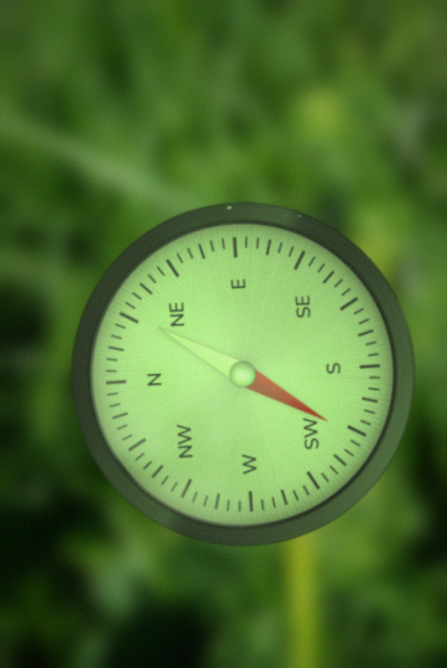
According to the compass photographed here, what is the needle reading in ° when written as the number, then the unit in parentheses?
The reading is 212.5 (°)
